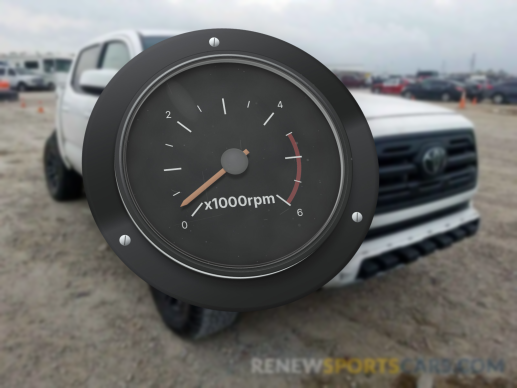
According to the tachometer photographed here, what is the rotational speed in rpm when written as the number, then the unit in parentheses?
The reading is 250 (rpm)
